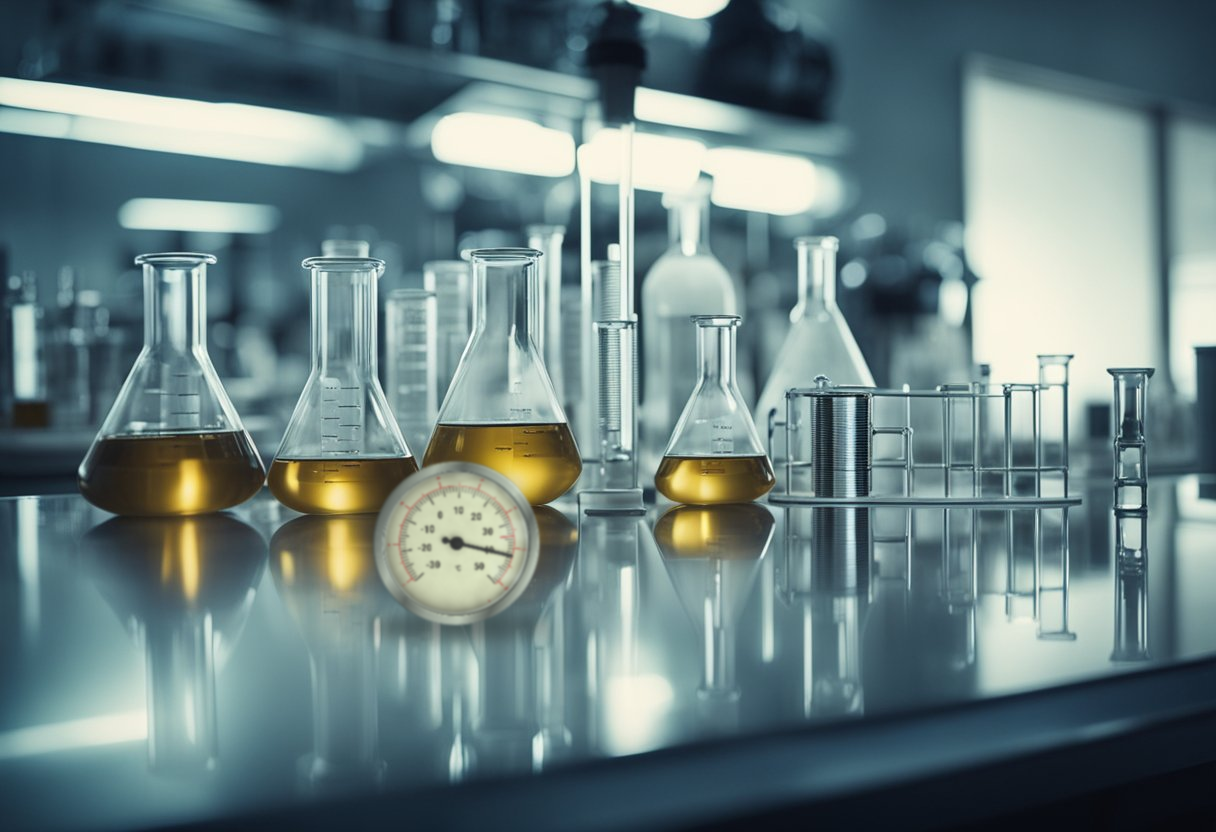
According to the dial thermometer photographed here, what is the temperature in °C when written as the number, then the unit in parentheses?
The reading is 40 (°C)
